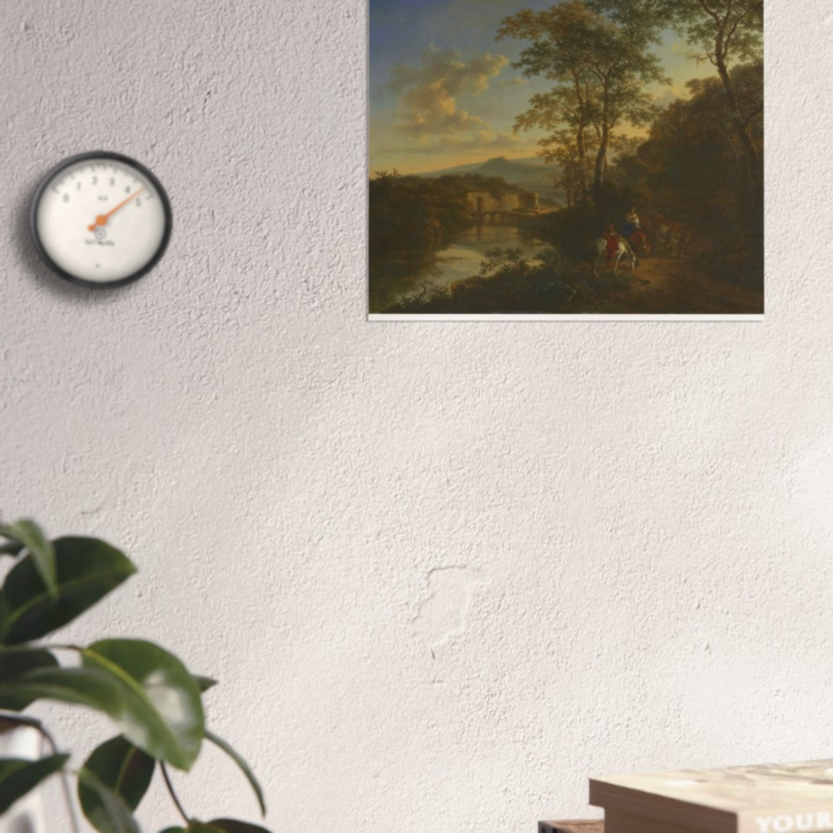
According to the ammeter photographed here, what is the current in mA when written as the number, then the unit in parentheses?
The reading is 4.5 (mA)
